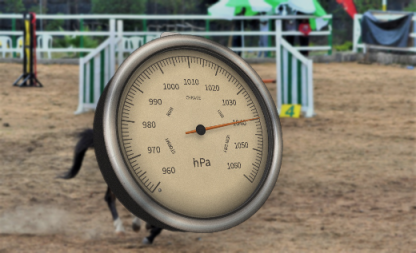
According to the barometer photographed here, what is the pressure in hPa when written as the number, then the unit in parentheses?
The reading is 1040 (hPa)
